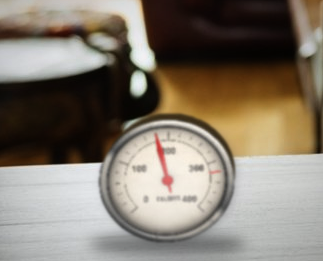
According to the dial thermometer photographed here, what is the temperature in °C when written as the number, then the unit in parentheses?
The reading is 180 (°C)
